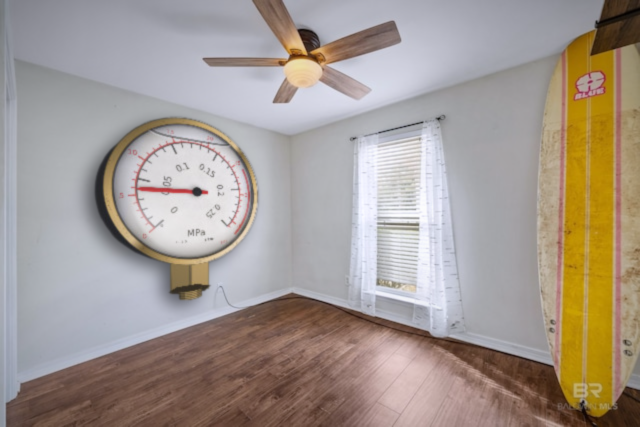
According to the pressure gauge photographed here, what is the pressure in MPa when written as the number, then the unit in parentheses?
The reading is 0.04 (MPa)
